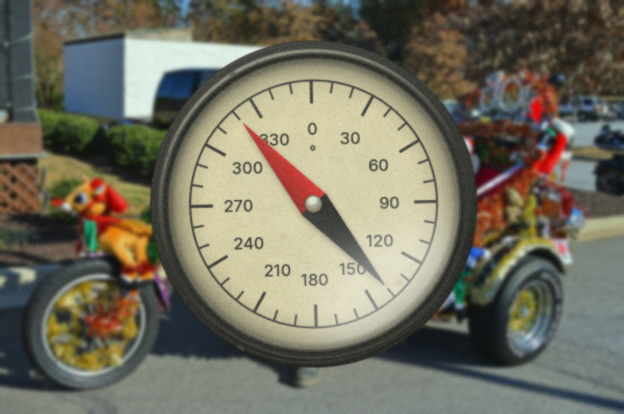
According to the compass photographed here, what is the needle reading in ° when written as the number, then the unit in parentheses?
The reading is 320 (°)
